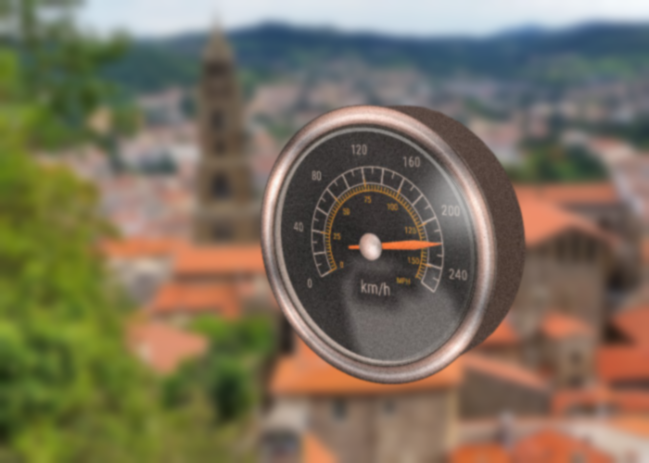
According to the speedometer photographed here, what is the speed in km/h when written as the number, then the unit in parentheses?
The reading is 220 (km/h)
